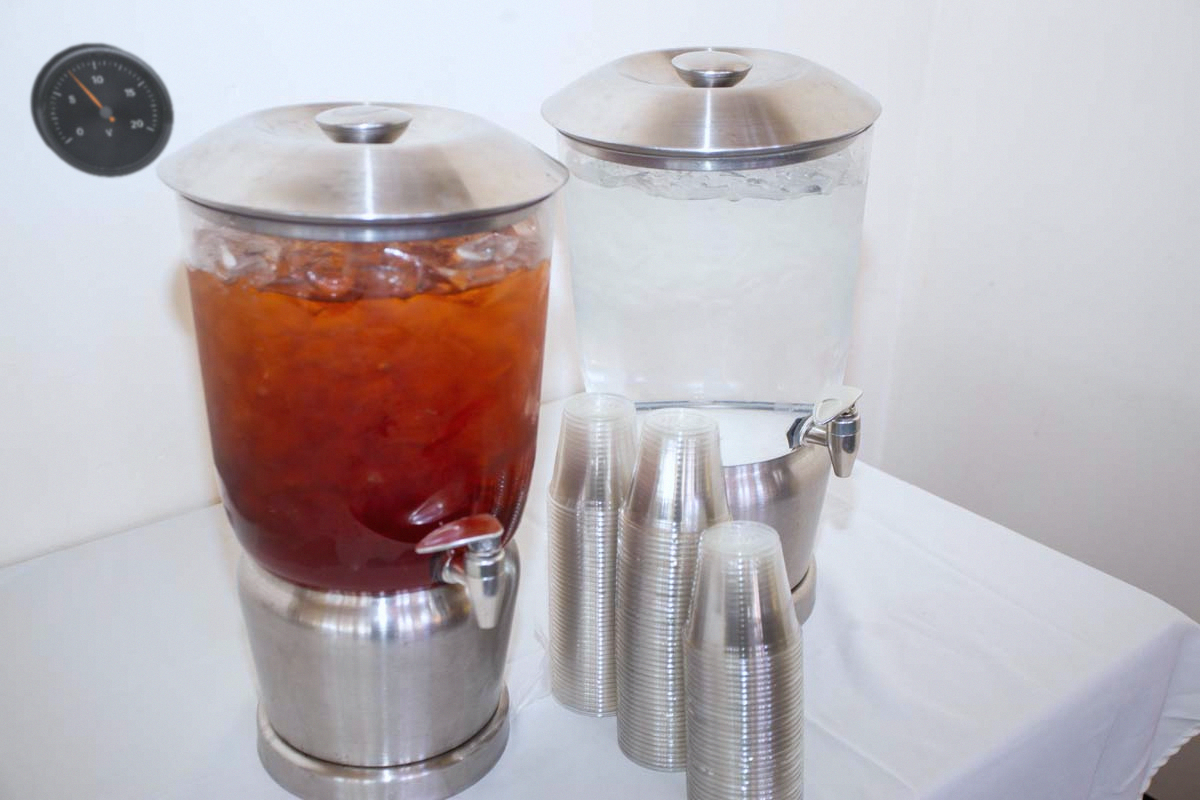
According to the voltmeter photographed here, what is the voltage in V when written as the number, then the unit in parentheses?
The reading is 7.5 (V)
